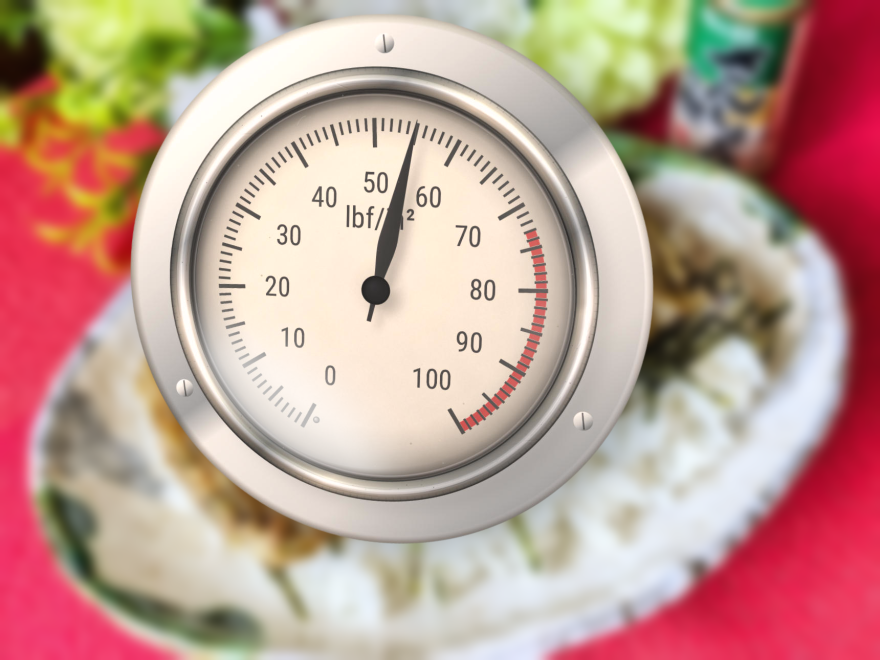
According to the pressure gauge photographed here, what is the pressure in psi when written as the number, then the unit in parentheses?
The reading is 55 (psi)
